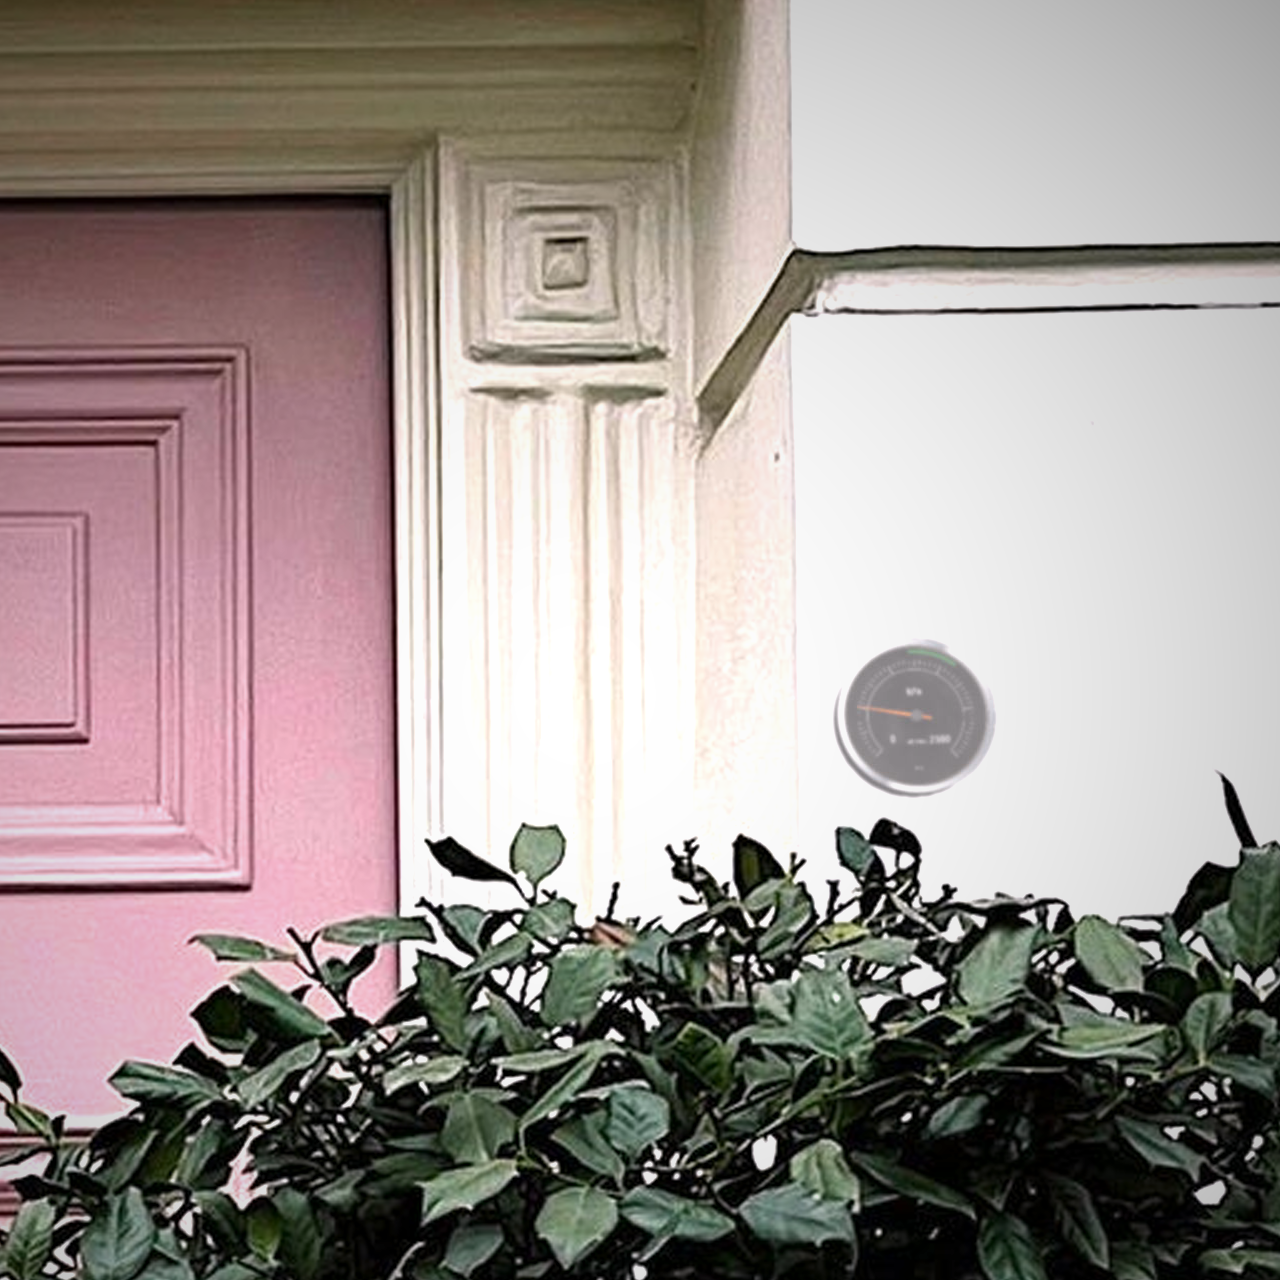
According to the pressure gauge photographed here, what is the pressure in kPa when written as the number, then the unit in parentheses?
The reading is 500 (kPa)
